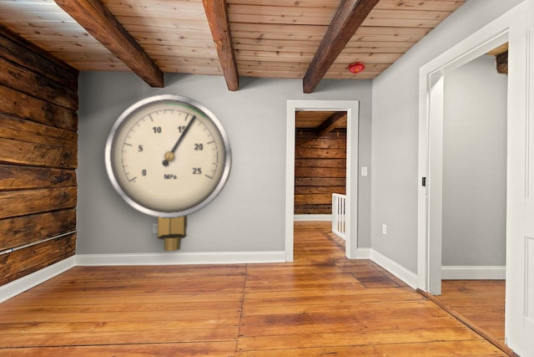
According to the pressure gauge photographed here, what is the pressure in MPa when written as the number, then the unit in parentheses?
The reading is 16 (MPa)
